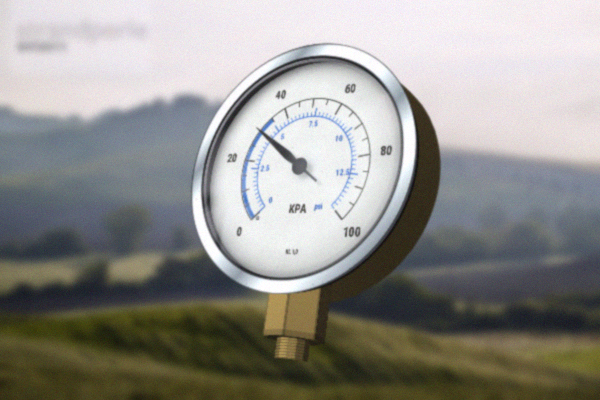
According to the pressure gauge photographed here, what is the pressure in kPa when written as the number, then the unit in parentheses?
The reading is 30 (kPa)
